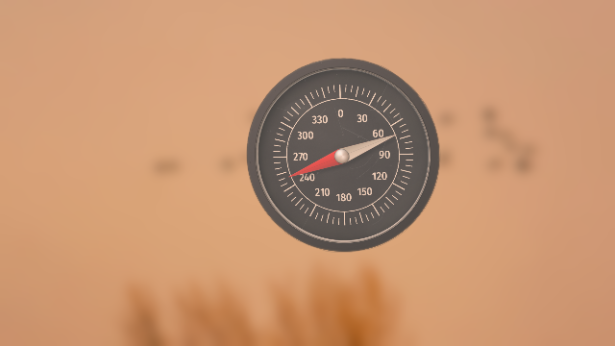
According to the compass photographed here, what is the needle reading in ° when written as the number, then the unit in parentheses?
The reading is 250 (°)
